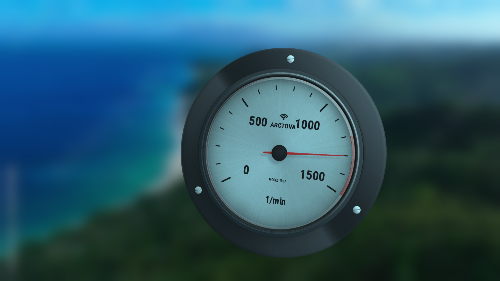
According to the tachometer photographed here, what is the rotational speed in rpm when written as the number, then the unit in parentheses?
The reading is 1300 (rpm)
